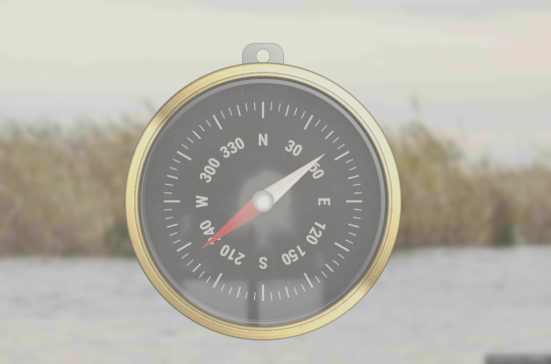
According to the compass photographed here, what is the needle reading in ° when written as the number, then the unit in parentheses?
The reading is 232.5 (°)
